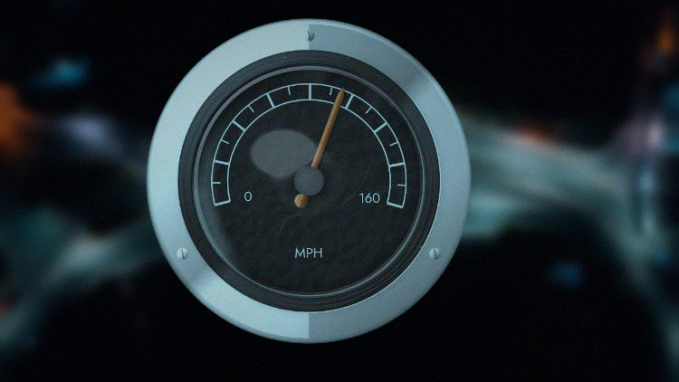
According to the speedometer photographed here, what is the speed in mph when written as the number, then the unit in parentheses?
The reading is 95 (mph)
